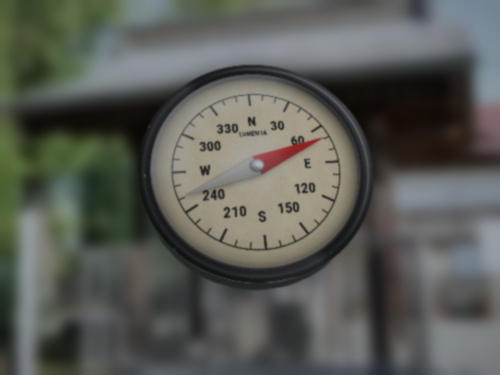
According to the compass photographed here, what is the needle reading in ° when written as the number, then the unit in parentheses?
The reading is 70 (°)
